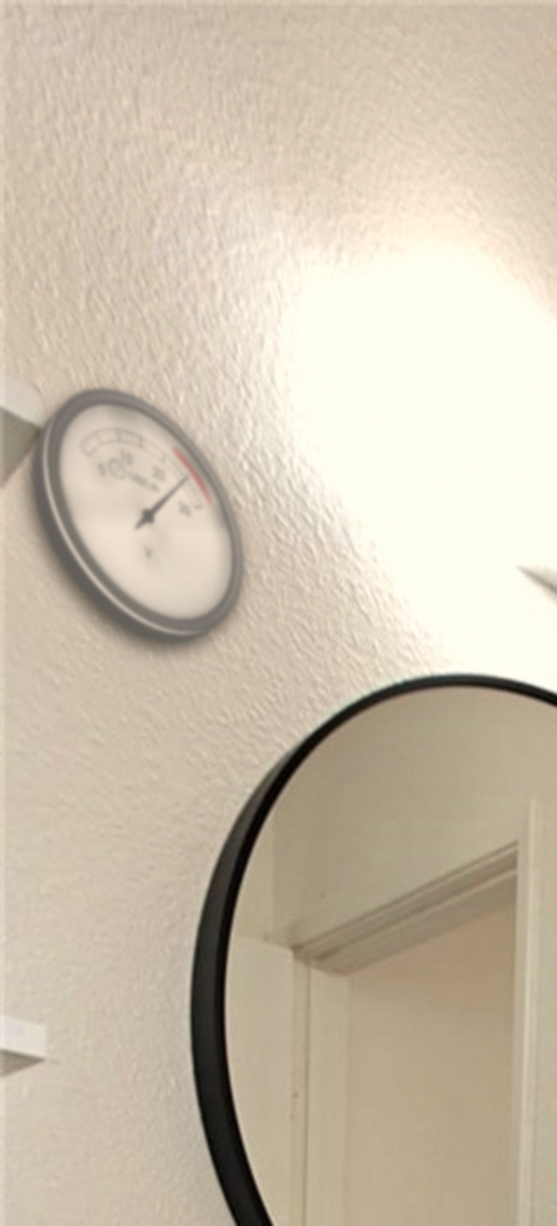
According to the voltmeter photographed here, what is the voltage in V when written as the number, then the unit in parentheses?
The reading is 25 (V)
